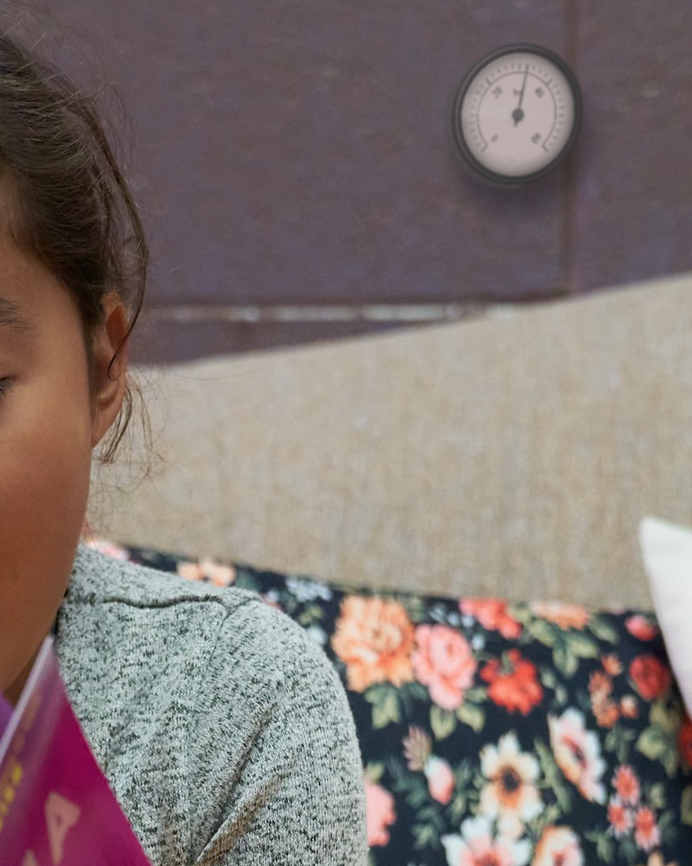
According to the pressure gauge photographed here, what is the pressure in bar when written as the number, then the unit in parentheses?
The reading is 32 (bar)
